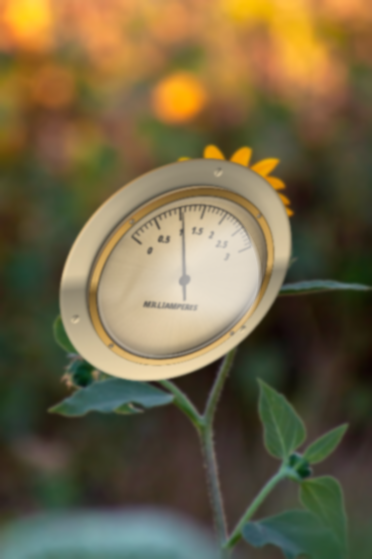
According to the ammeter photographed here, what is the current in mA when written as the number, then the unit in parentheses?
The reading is 1 (mA)
